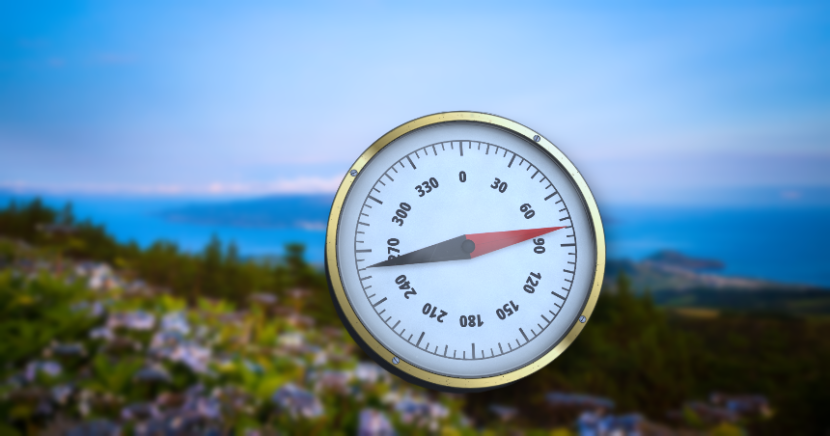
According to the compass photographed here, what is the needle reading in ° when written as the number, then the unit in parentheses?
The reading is 80 (°)
